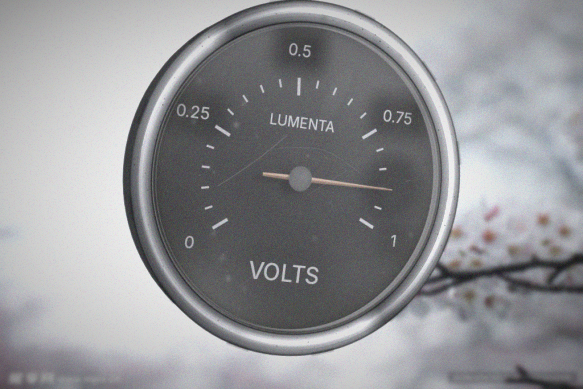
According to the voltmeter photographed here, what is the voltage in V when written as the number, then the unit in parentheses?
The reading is 0.9 (V)
